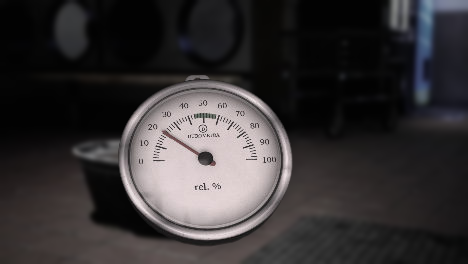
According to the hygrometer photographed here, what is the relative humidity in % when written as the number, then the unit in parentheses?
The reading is 20 (%)
